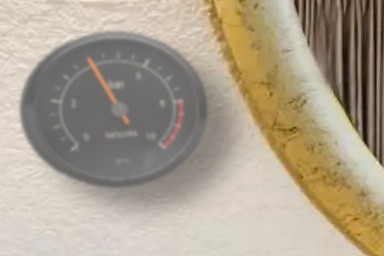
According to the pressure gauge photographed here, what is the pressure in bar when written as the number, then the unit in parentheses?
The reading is 4 (bar)
